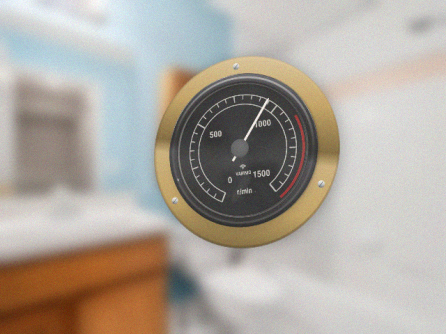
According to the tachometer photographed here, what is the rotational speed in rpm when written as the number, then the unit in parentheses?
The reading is 950 (rpm)
